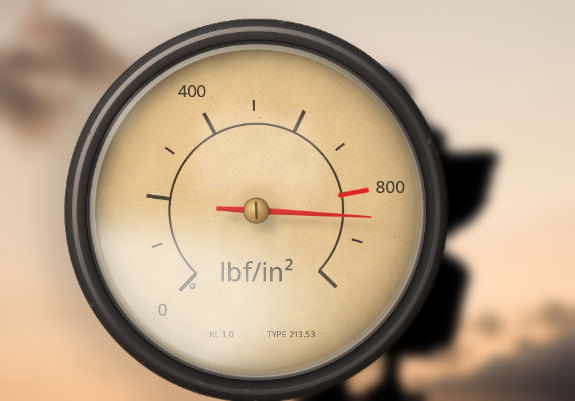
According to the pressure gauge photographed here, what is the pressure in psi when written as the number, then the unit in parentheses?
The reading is 850 (psi)
